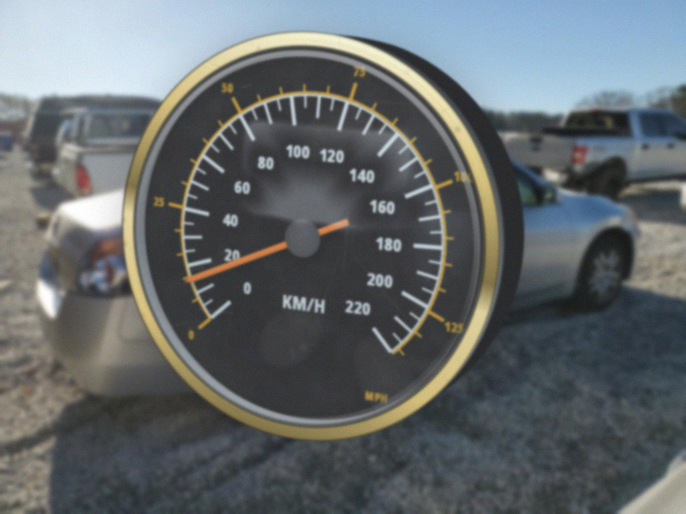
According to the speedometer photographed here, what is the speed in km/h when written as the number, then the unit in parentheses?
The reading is 15 (km/h)
